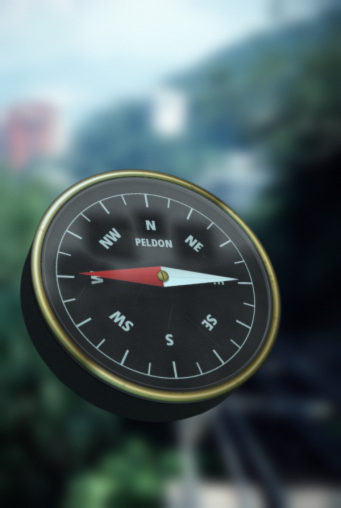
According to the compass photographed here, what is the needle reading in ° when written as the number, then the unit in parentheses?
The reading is 270 (°)
